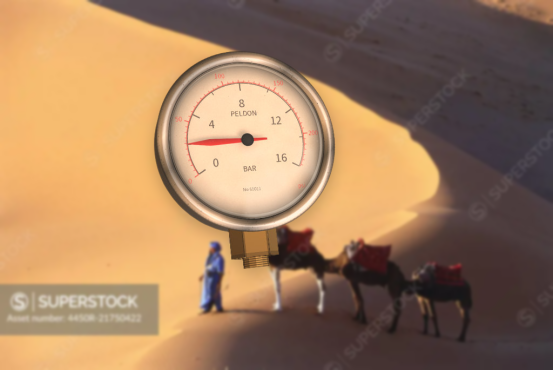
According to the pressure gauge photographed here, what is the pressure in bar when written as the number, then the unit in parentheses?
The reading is 2 (bar)
